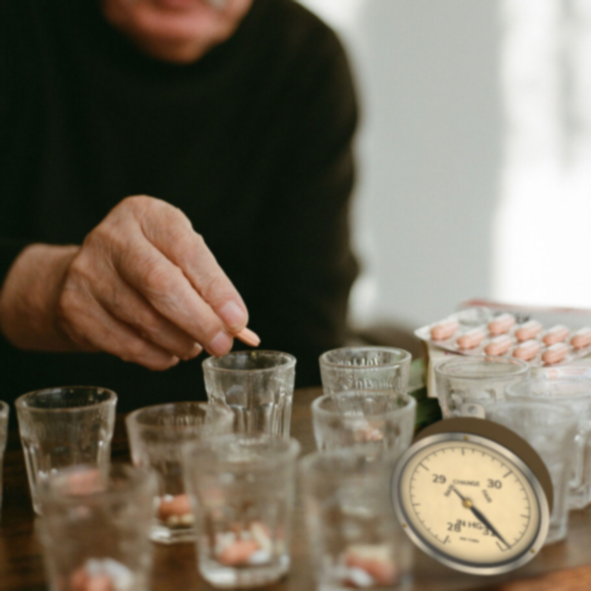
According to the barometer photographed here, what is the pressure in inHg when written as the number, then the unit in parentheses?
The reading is 30.9 (inHg)
